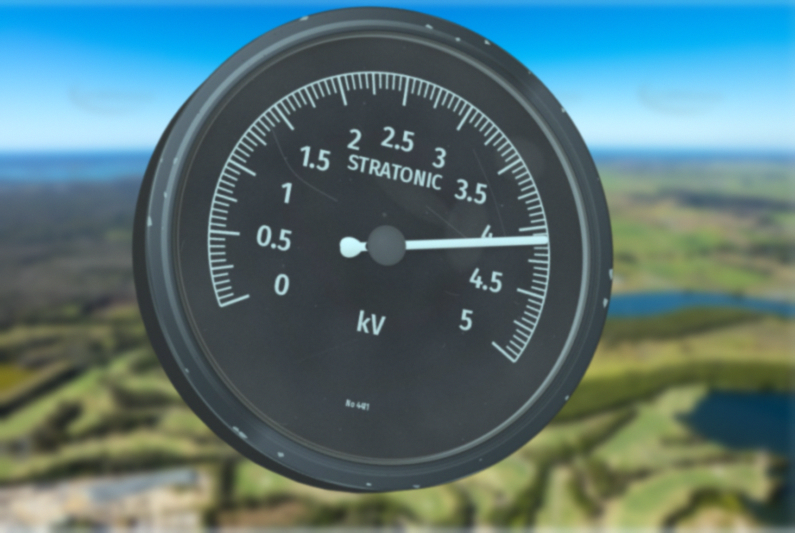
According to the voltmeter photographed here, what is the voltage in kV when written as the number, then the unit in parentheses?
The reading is 4.1 (kV)
